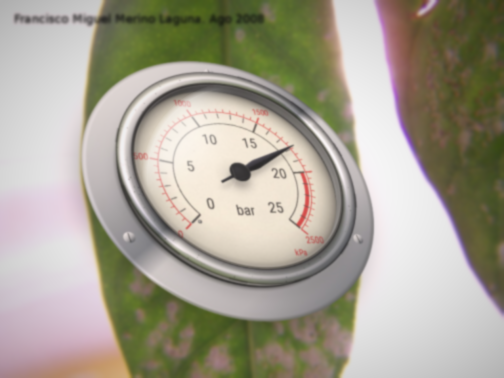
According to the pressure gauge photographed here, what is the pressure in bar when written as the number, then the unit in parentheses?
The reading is 18 (bar)
